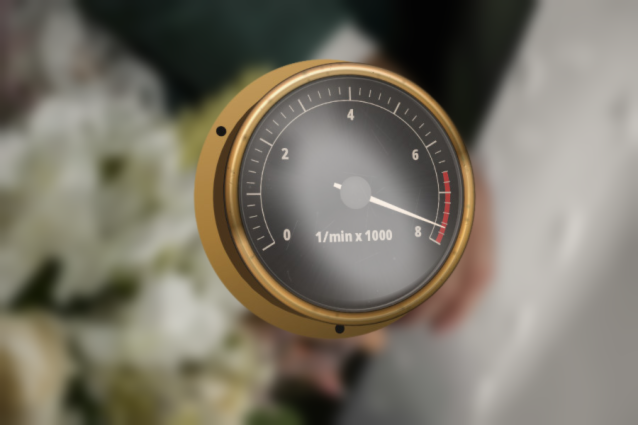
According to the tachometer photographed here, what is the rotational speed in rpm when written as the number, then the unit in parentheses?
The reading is 7700 (rpm)
